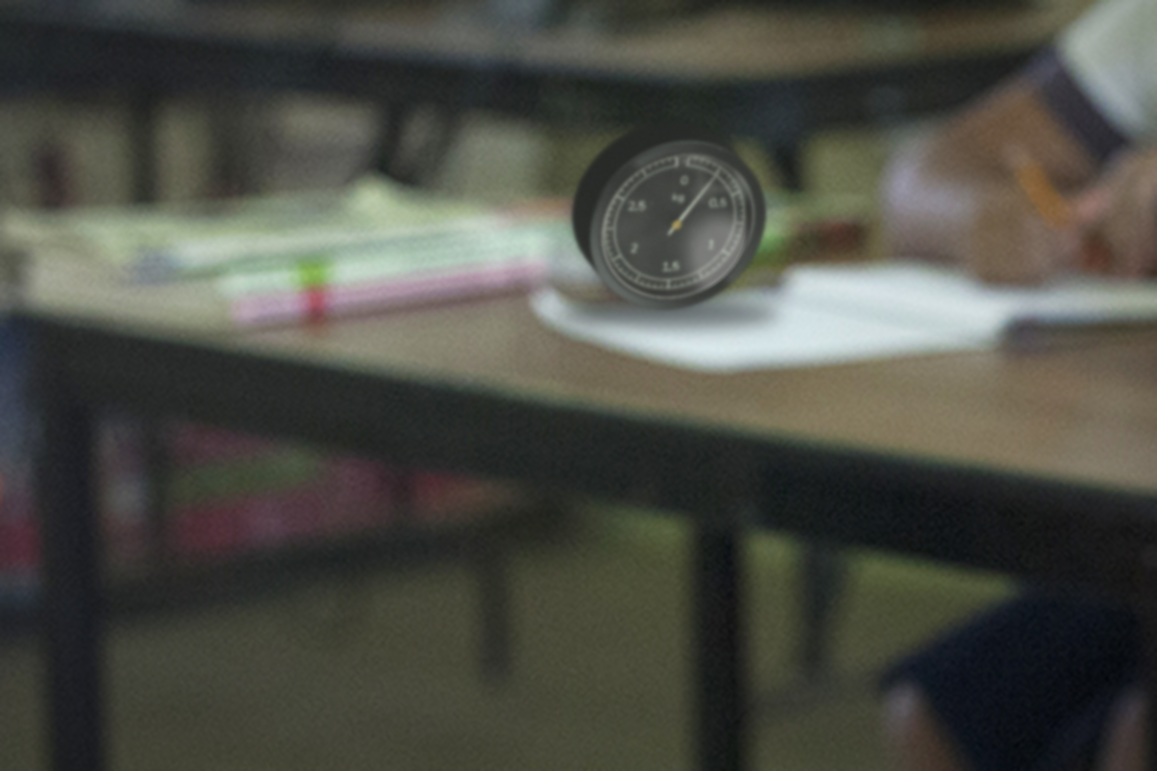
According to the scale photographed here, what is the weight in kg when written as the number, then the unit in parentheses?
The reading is 0.25 (kg)
